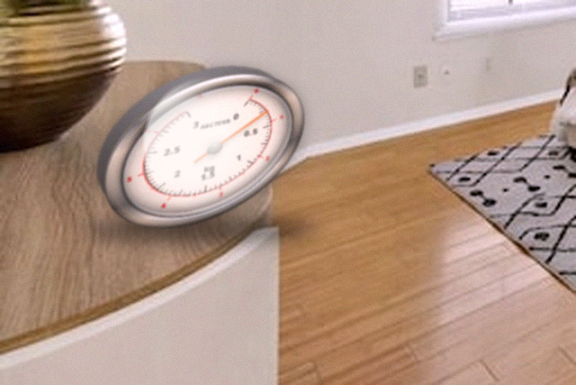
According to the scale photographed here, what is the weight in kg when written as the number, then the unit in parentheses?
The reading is 0.25 (kg)
